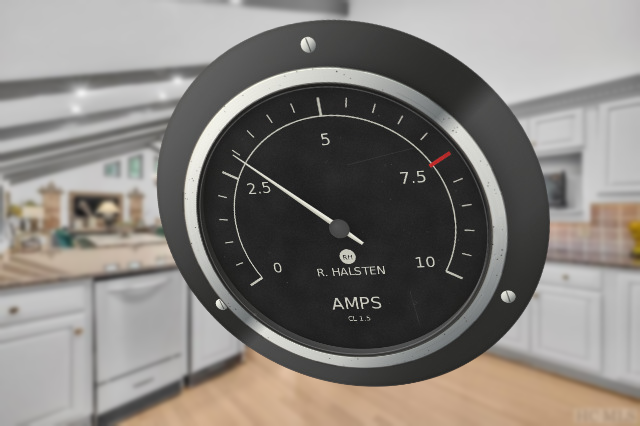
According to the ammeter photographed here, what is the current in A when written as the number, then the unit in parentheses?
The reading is 3 (A)
